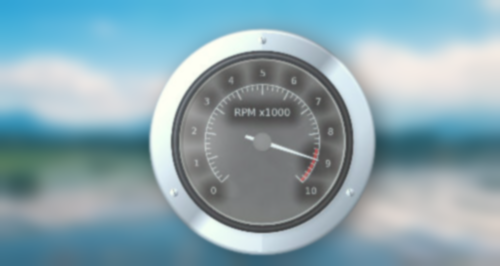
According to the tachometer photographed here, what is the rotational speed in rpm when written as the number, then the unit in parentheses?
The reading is 9000 (rpm)
